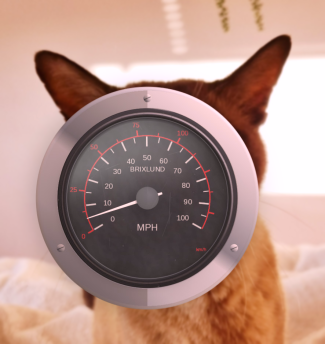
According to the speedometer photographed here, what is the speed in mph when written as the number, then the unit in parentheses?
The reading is 5 (mph)
